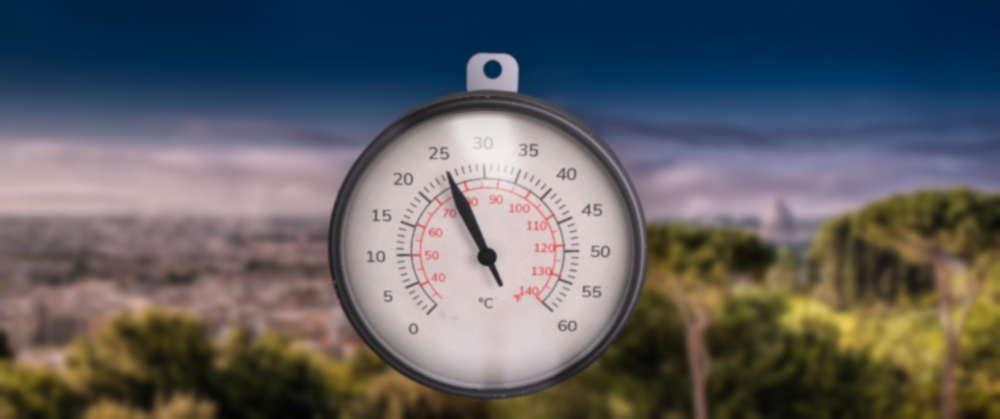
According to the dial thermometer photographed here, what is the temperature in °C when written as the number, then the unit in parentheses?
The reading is 25 (°C)
